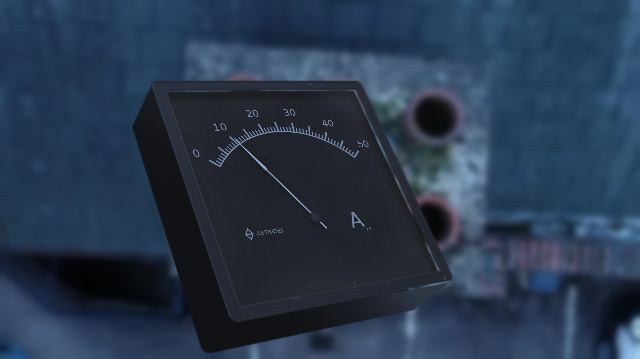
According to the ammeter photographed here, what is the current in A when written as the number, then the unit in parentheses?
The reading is 10 (A)
